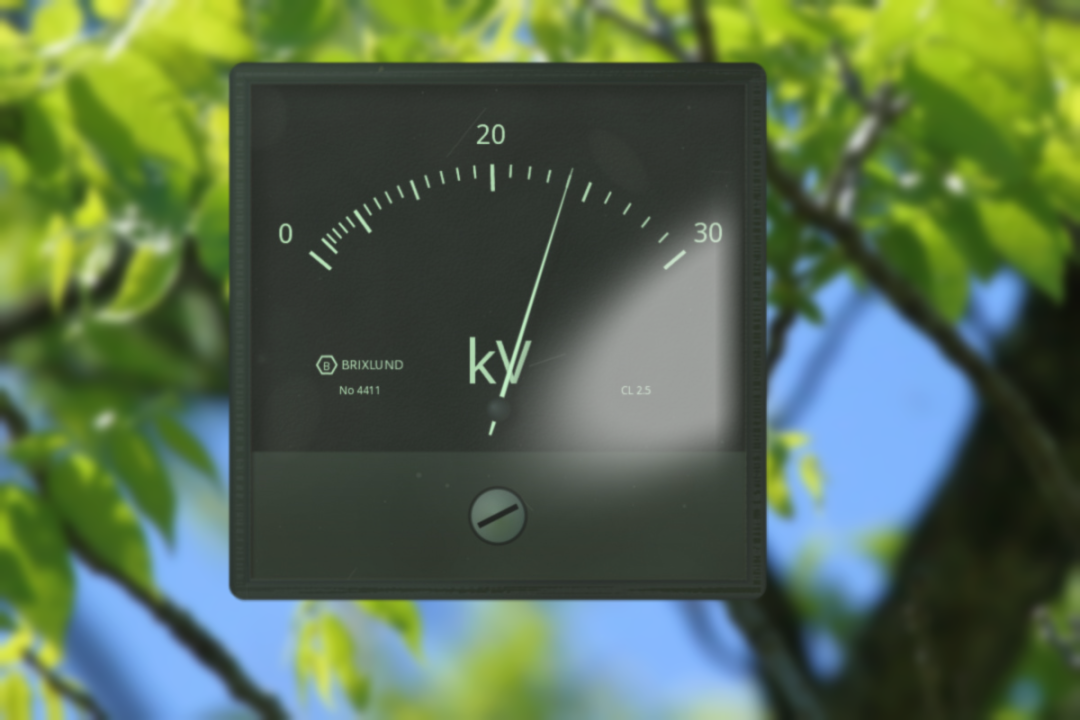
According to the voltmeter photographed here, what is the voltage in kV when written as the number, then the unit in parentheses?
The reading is 24 (kV)
